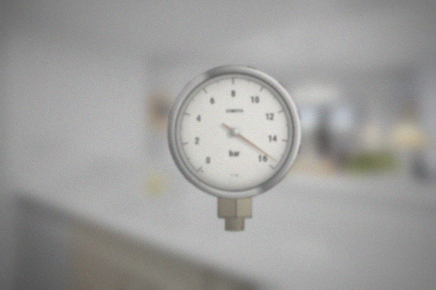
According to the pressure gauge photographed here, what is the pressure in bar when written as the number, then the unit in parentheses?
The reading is 15.5 (bar)
